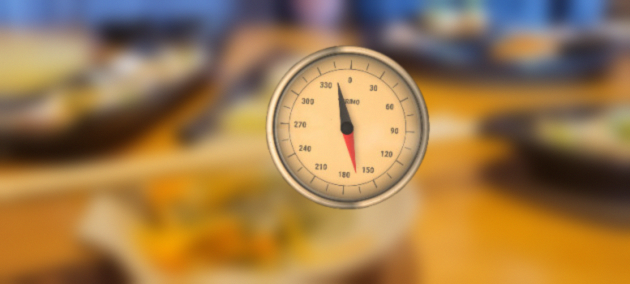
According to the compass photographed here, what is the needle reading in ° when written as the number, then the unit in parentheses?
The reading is 165 (°)
